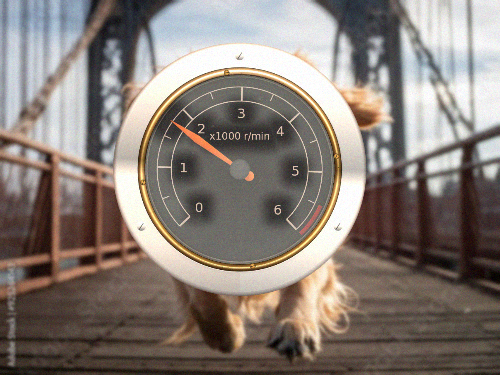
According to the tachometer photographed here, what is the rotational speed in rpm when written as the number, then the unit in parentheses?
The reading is 1750 (rpm)
